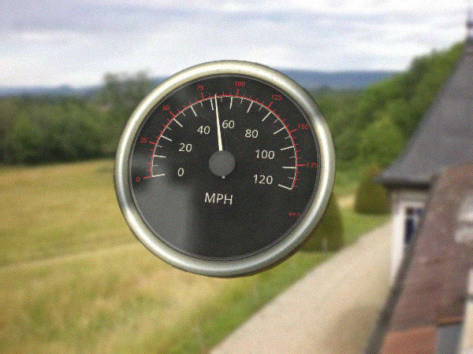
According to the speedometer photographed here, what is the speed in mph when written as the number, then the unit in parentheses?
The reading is 52.5 (mph)
